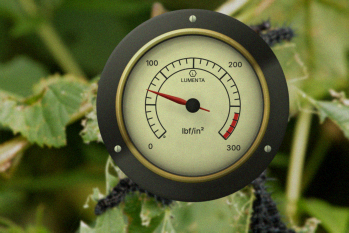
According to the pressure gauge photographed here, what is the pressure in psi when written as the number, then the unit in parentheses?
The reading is 70 (psi)
